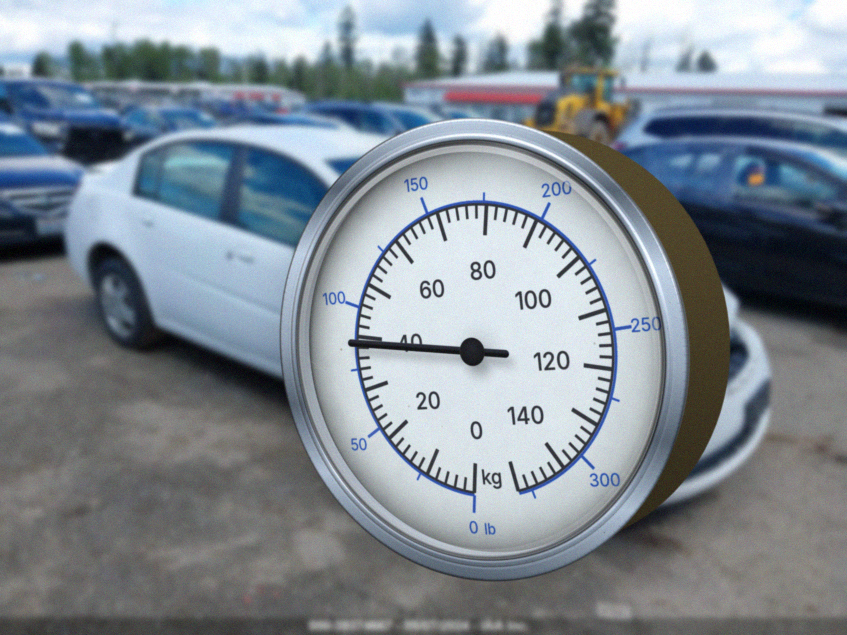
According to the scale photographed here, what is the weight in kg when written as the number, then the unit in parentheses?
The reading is 39 (kg)
